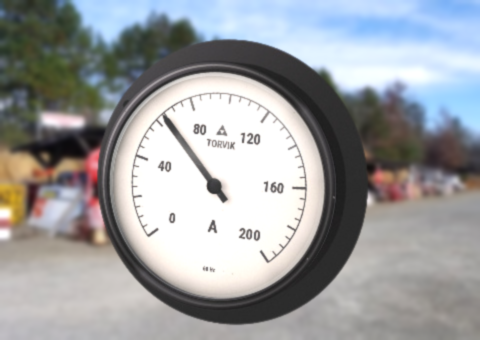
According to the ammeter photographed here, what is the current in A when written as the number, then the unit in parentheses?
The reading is 65 (A)
